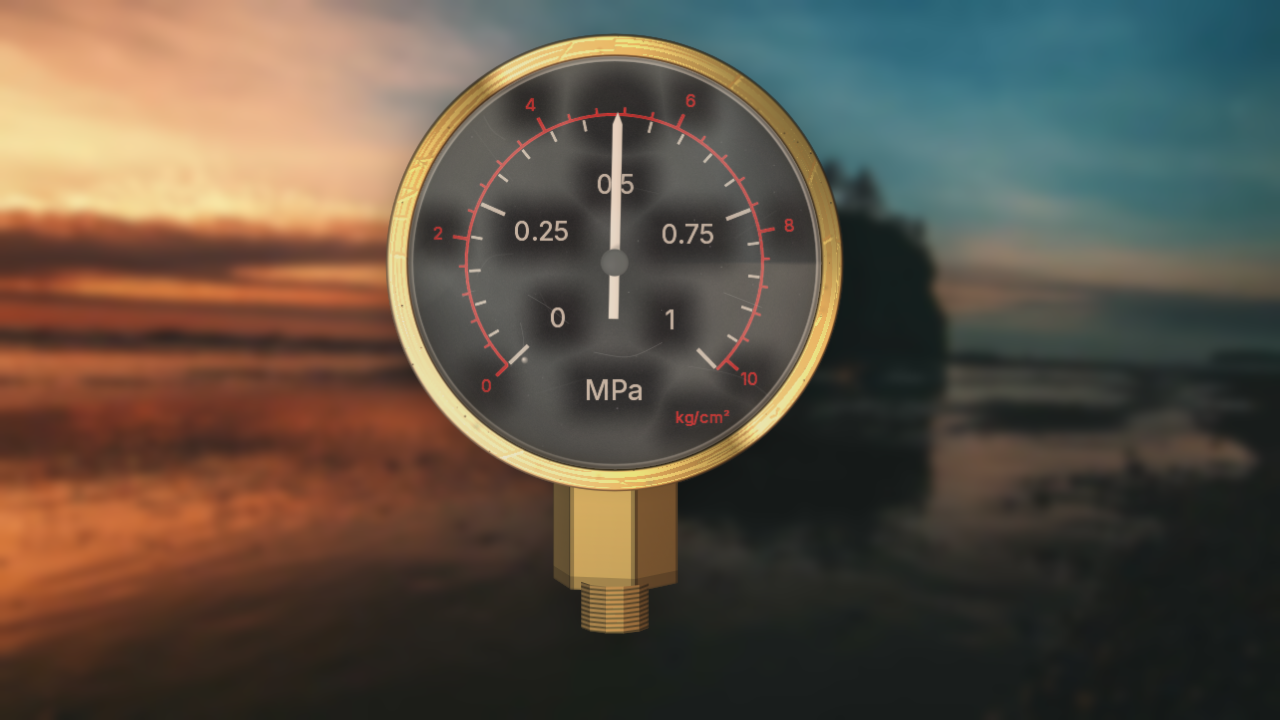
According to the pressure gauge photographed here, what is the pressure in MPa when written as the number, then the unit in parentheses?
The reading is 0.5 (MPa)
